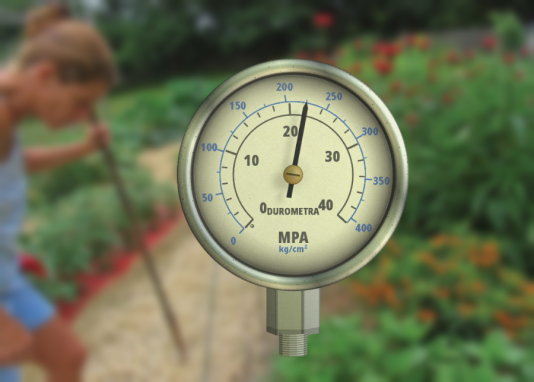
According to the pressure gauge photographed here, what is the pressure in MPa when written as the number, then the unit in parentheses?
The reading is 22 (MPa)
